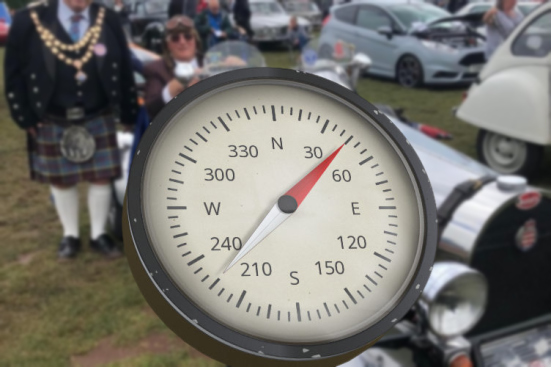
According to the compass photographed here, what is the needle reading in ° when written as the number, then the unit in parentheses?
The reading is 45 (°)
